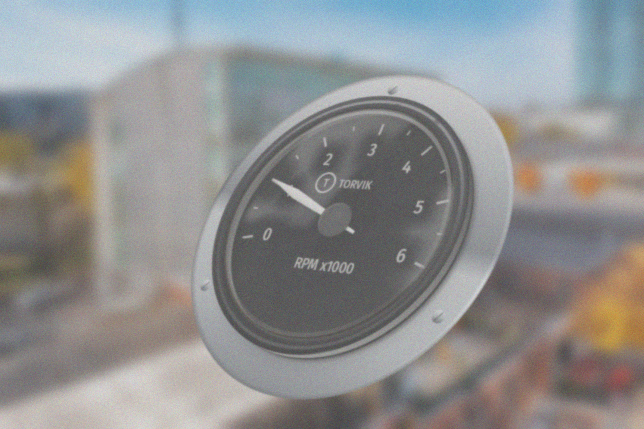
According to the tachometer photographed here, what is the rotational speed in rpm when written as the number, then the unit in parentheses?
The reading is 1000 (rpm)
